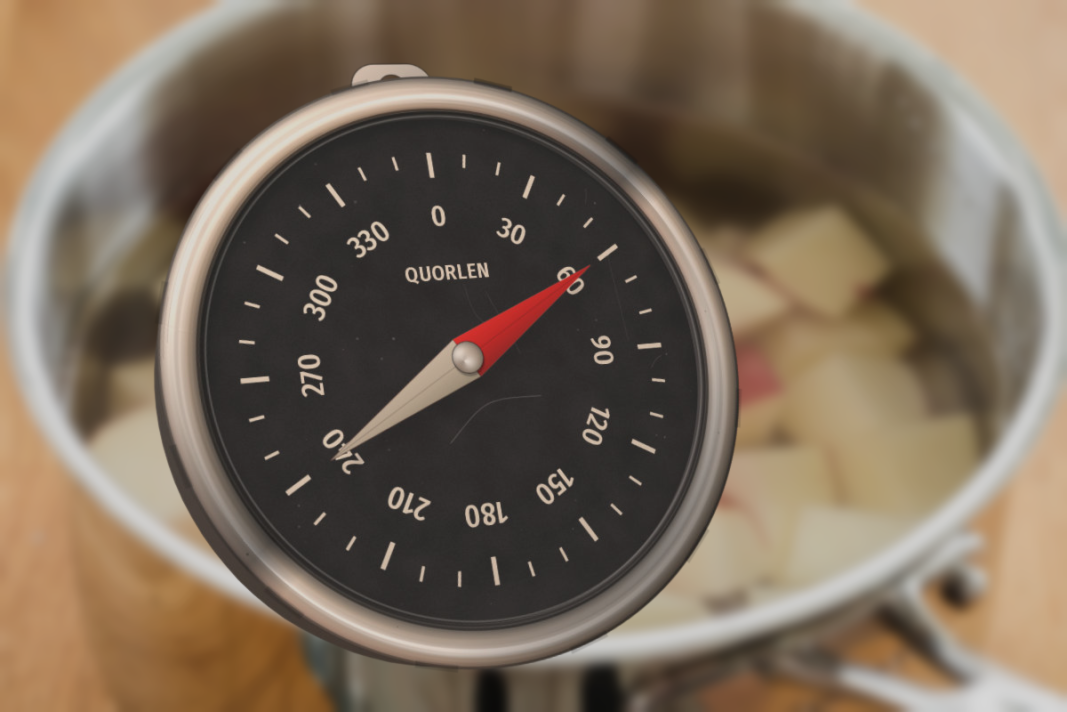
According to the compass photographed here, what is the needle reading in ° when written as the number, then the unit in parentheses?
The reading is 60 (°)
